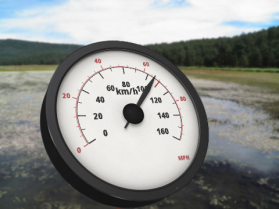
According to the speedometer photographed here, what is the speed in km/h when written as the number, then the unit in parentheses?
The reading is 105 (km/h)
